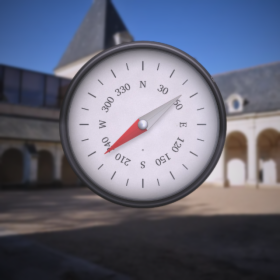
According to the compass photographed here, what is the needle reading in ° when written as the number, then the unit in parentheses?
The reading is 232.5 (°)
